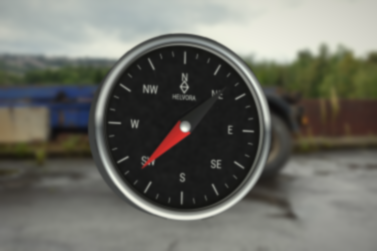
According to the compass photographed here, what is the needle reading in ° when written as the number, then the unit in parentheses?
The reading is 225 (°)
